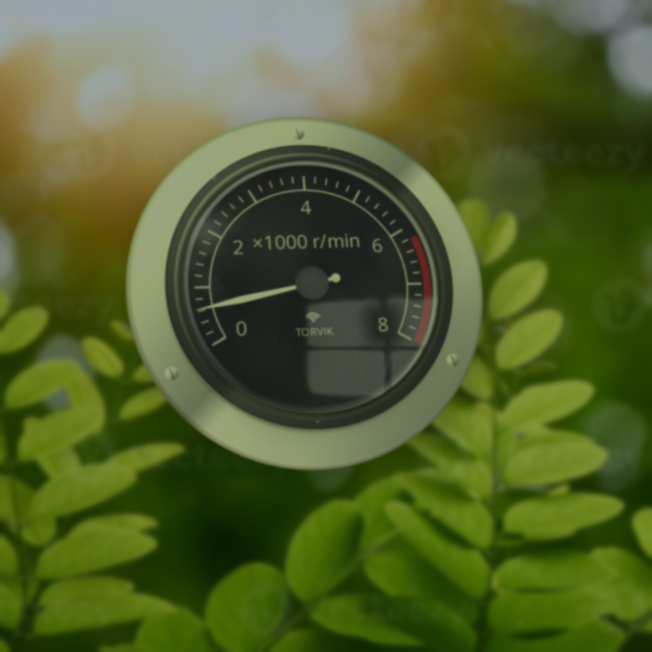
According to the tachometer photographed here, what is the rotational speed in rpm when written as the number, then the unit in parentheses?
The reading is 600 (rpm)
